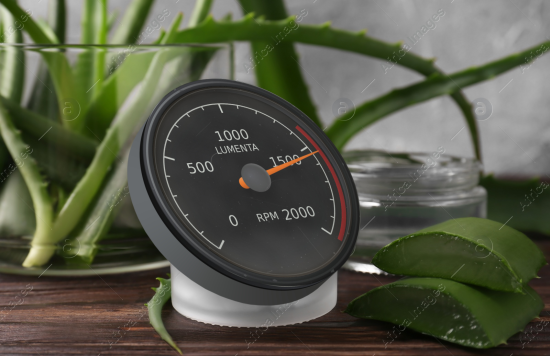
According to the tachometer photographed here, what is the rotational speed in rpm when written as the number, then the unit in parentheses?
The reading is 1550 (rpm)
